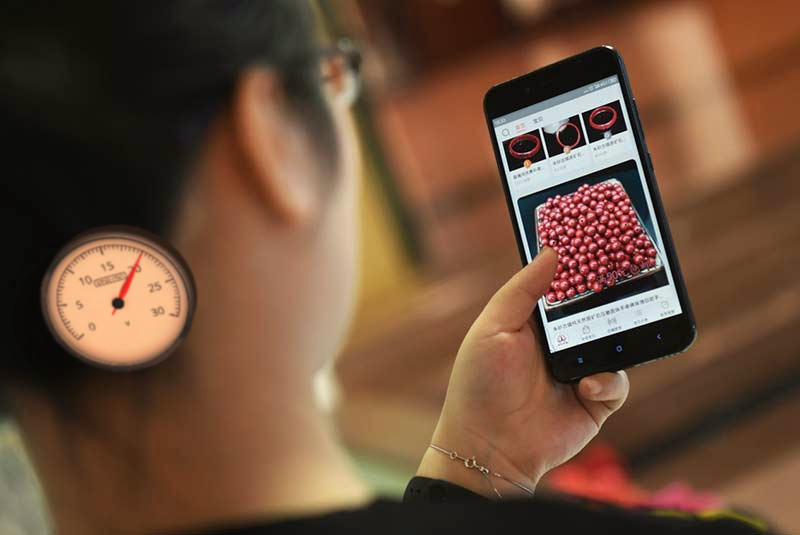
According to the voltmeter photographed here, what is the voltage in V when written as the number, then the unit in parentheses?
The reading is 20 (V)
